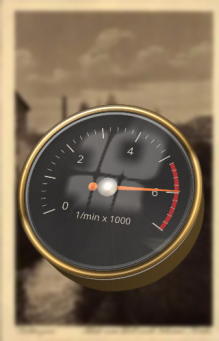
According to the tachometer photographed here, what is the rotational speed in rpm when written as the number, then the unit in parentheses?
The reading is 6000 (rpm)
